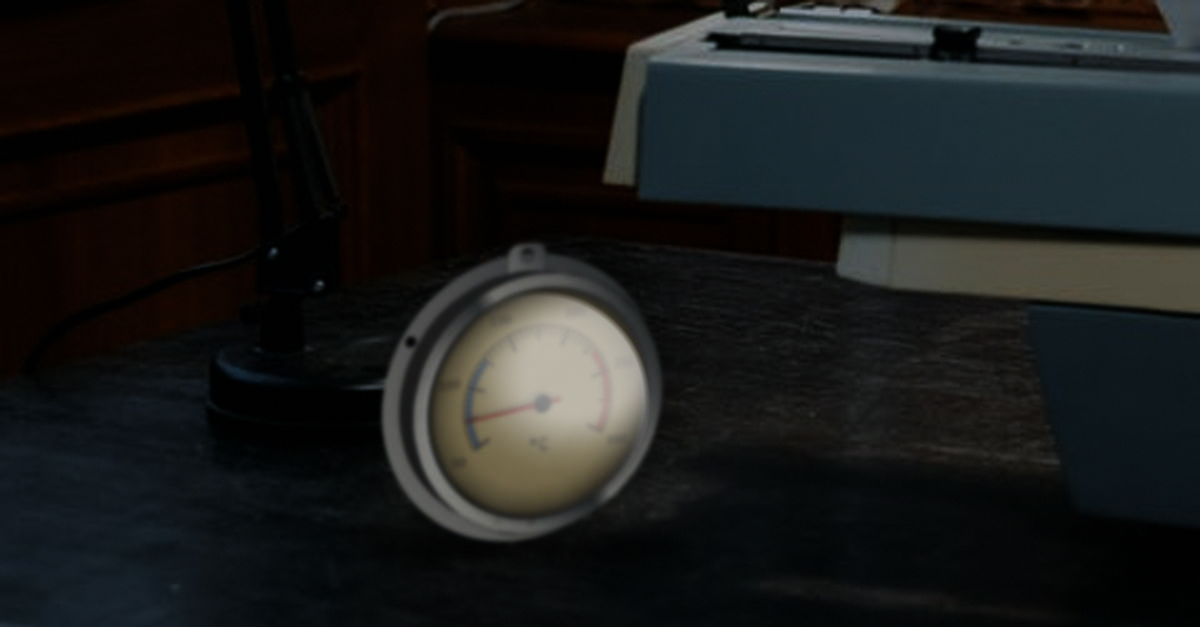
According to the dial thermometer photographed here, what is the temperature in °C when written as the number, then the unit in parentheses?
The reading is 75 (°C)
